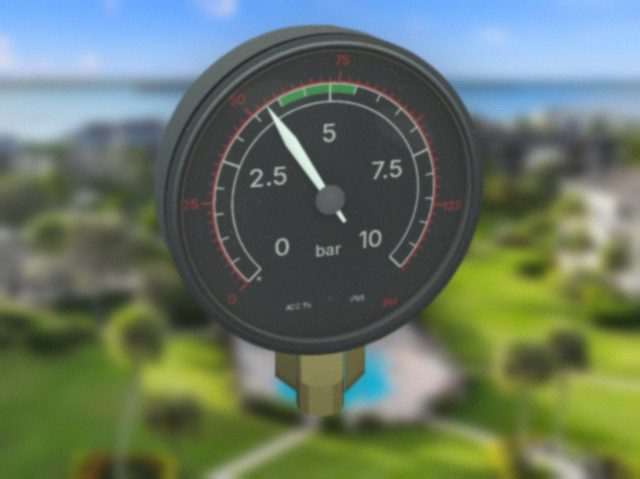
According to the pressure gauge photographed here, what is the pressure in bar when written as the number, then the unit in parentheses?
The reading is 3.75 (bar)
